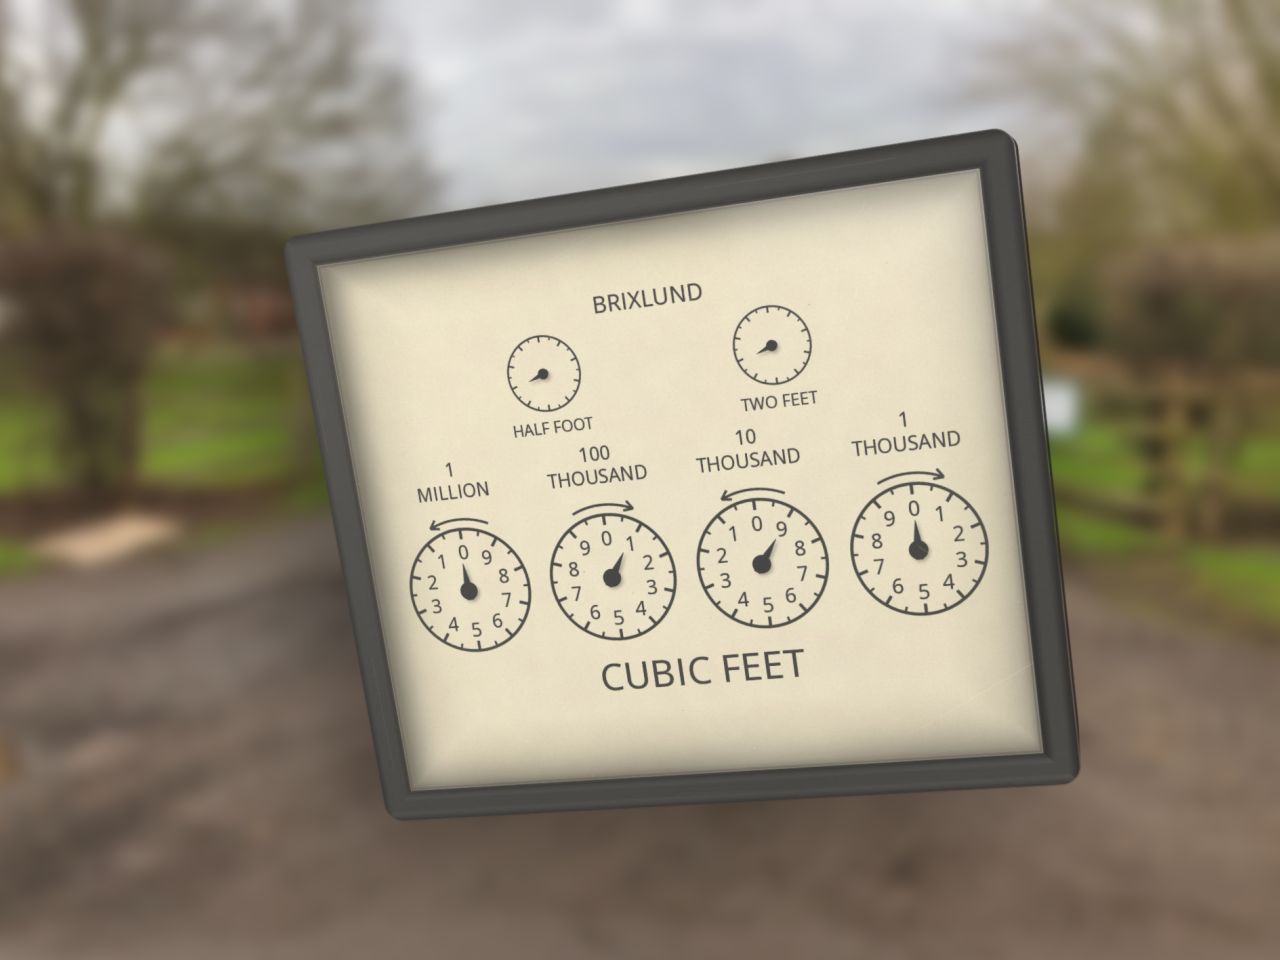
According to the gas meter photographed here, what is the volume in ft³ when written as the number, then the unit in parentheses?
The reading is 9000 (ft³)
